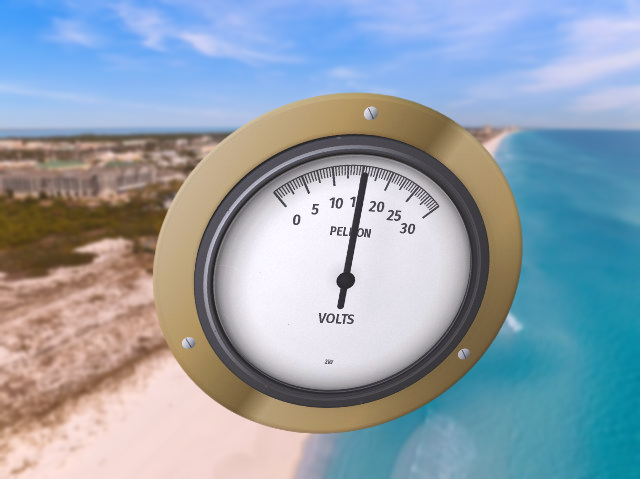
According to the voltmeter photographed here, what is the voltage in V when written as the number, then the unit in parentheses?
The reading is 15 (V)
